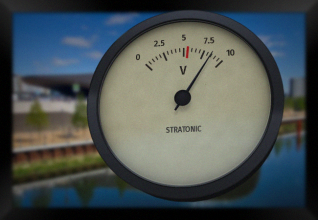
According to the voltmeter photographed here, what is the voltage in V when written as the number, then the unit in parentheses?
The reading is 8.5 (V)
